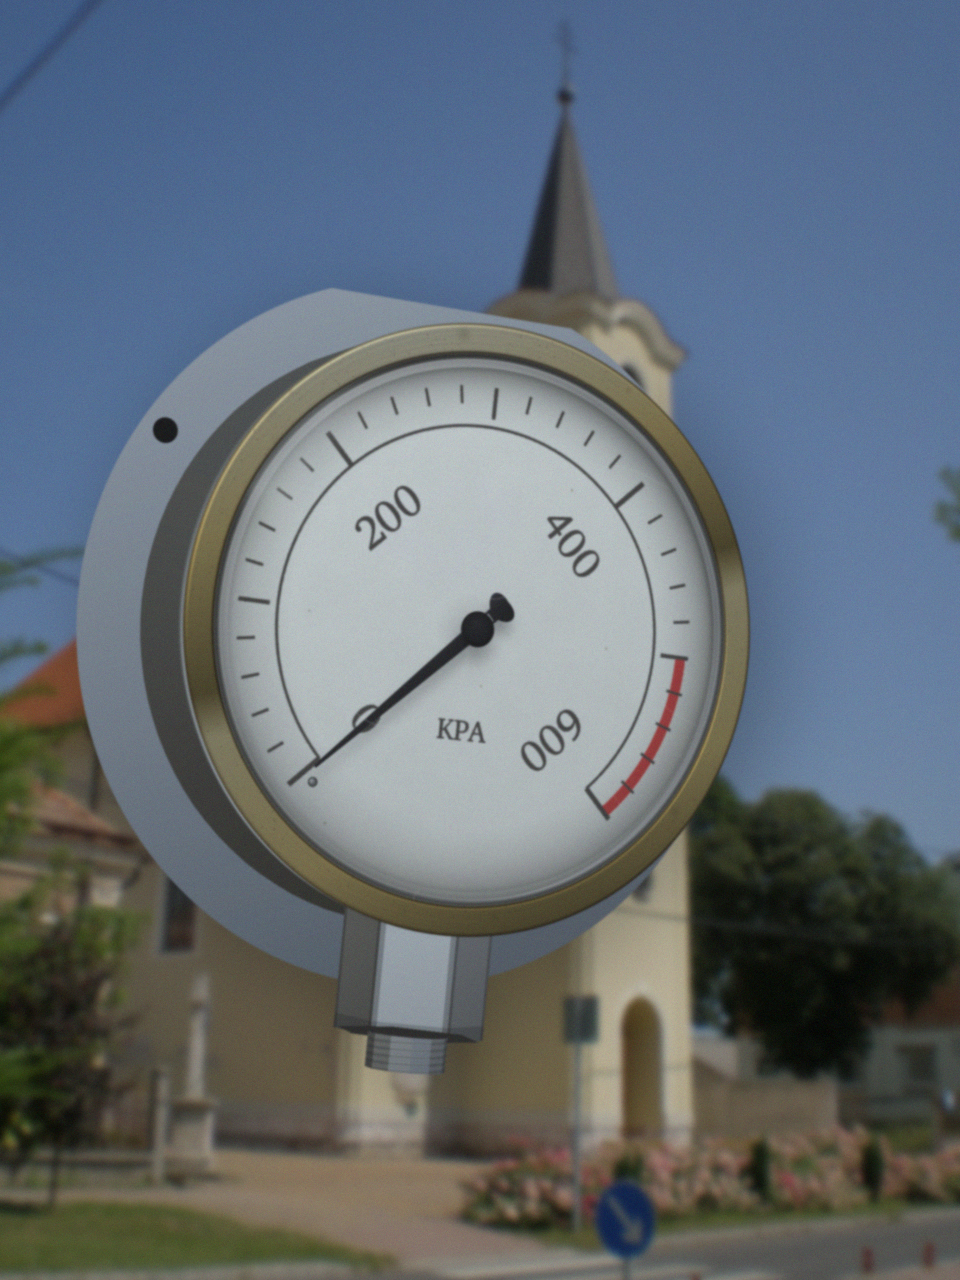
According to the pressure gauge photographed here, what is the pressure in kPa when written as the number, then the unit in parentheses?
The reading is 0 (kPa)
